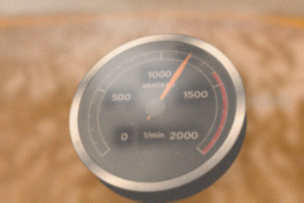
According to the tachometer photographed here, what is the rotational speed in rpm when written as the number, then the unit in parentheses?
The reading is 1200 (rpm)
